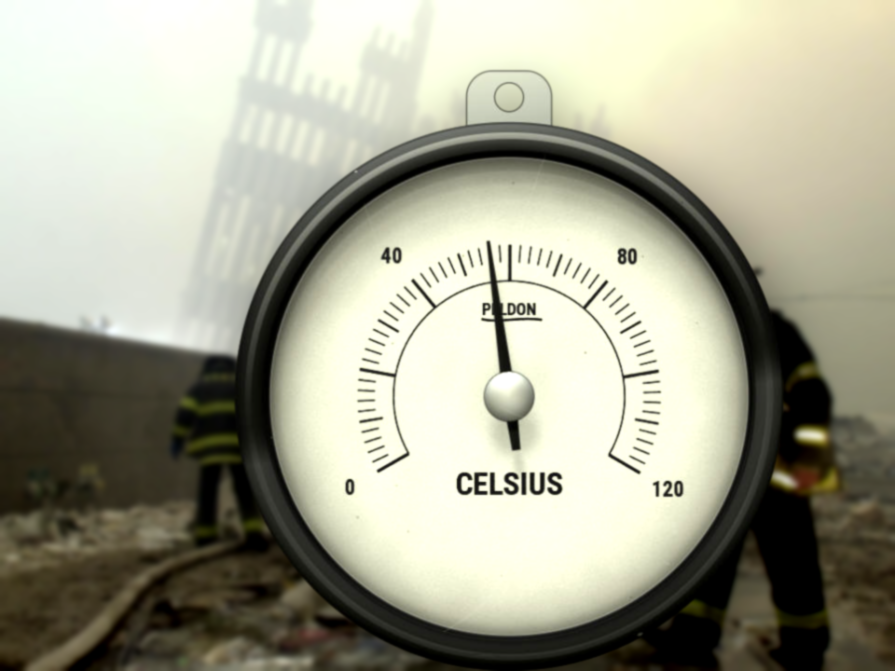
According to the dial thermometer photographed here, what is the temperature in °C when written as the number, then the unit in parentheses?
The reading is 56 (°C)
